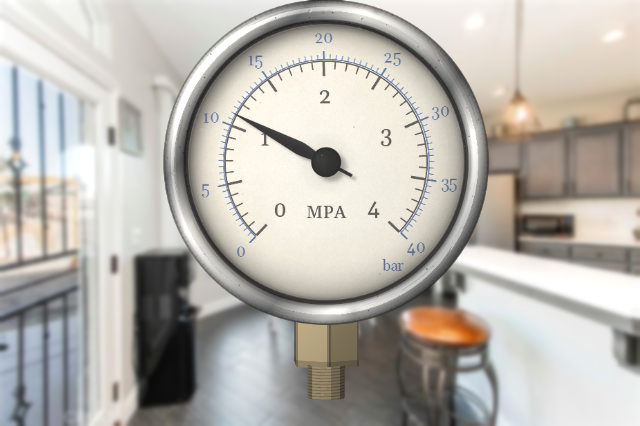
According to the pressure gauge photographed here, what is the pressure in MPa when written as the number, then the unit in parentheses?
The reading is 1.1 (MPa)
